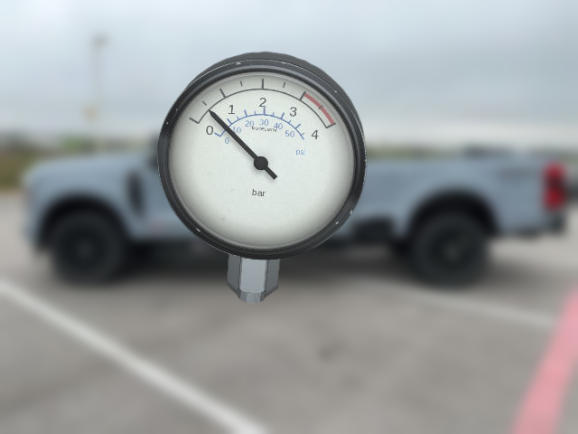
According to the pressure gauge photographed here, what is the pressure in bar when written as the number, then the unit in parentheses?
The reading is 0.5 (bar)
